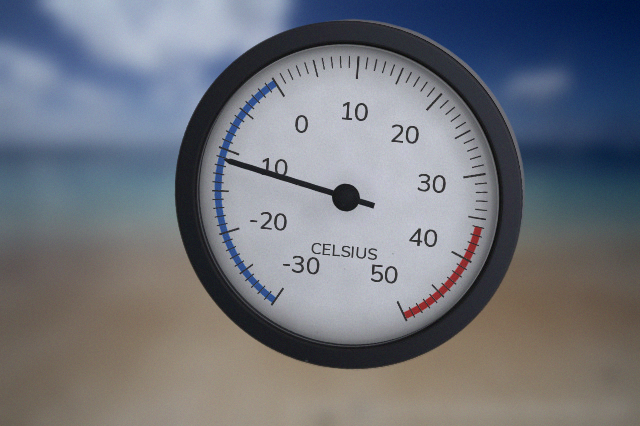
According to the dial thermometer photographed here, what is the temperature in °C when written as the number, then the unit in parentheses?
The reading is -11 (°C)
